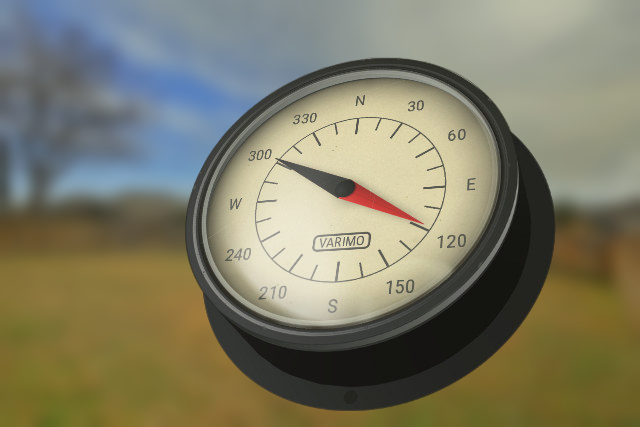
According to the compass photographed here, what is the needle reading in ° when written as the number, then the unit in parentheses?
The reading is 120 (°)
